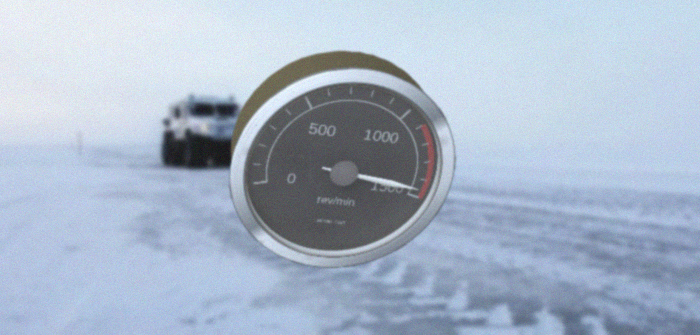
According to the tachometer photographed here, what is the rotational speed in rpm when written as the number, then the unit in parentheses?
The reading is 1450 (rpm)
